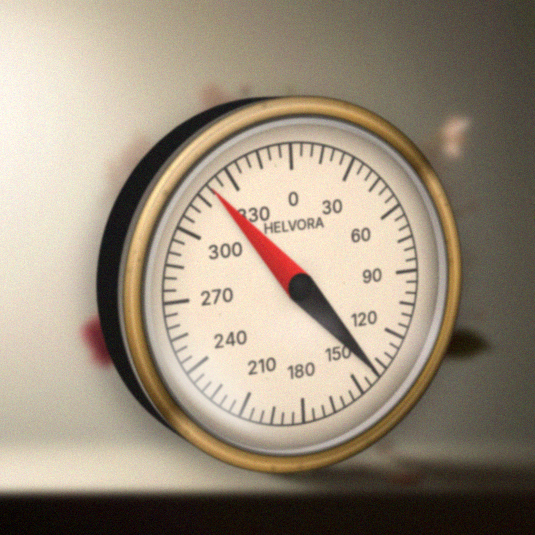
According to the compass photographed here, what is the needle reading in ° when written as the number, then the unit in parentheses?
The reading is 320 (°)
